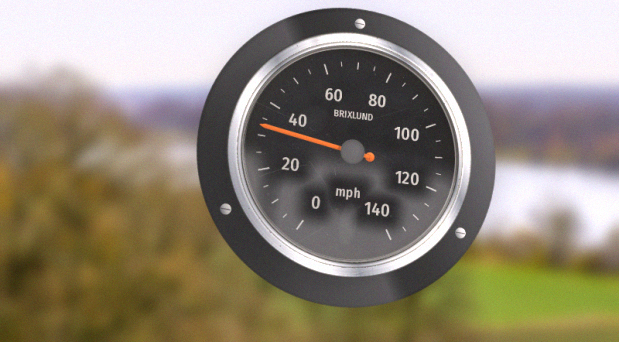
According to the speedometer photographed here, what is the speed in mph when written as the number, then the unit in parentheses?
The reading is 32.5 (mph)
